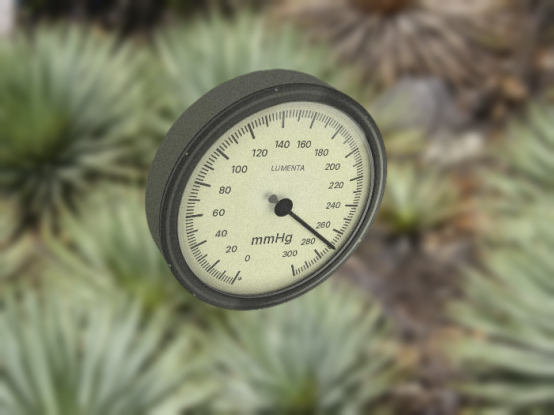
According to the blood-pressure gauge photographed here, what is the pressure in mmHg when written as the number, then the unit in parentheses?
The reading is 270 (mmHg)
